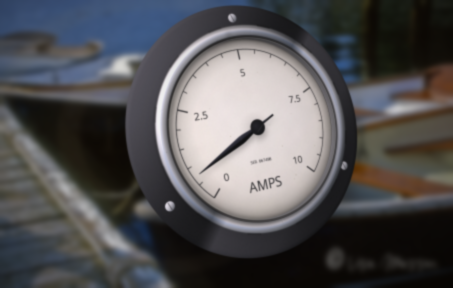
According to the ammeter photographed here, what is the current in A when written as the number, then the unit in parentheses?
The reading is 0.75 (A)
